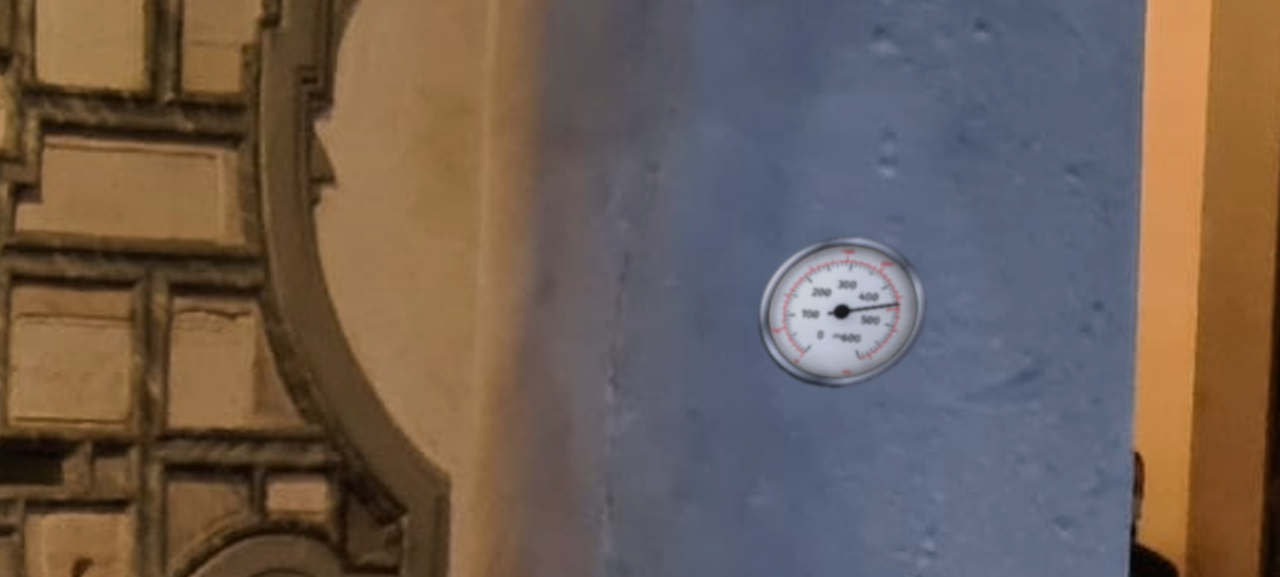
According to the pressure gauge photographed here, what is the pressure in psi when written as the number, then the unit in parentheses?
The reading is 450 (psi)
